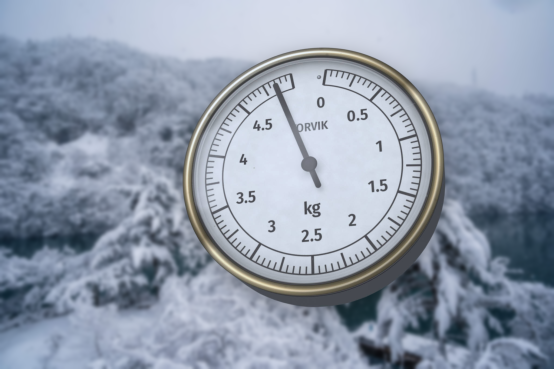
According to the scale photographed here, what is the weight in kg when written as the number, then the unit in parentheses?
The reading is 4.85 (kg)
